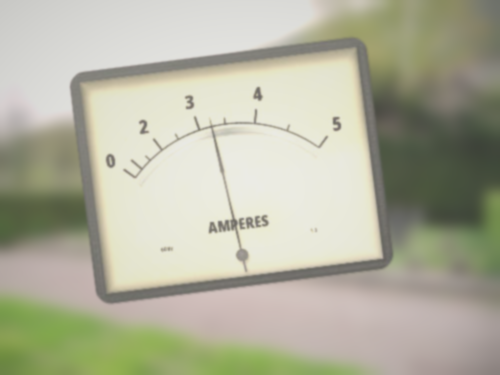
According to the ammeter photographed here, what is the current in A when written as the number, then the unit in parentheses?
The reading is 3.25 (A)
